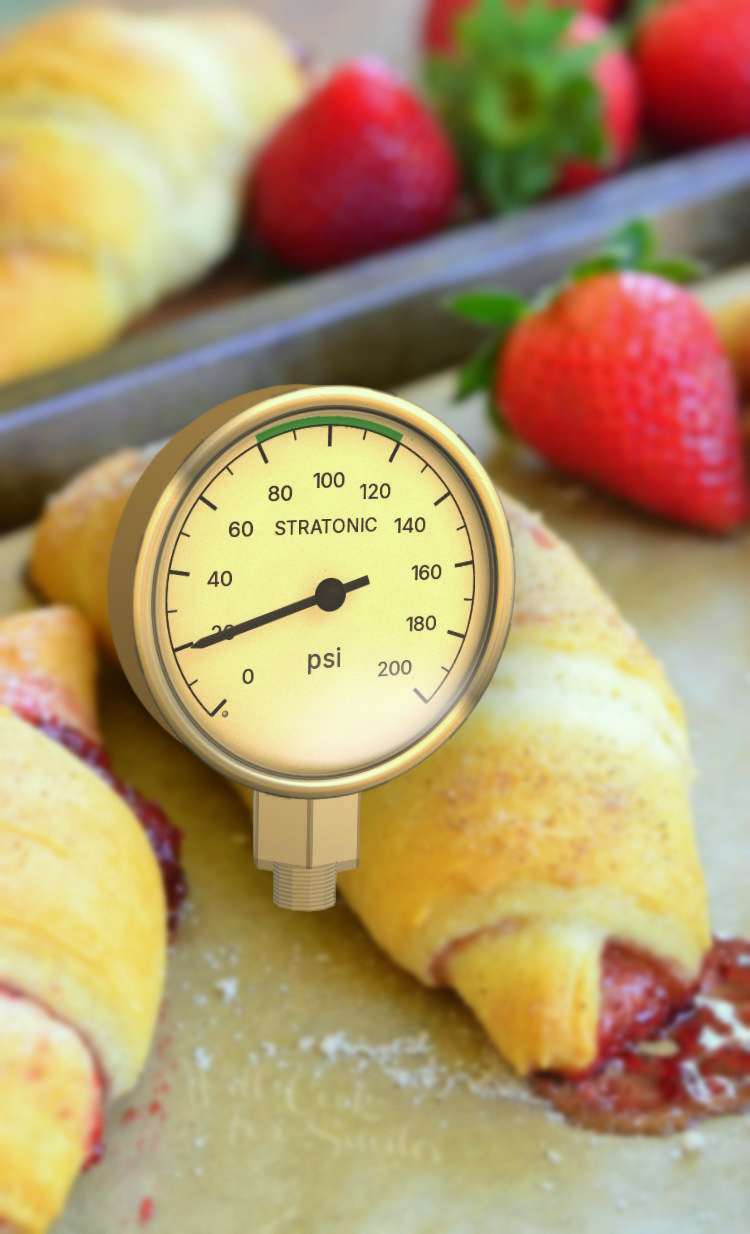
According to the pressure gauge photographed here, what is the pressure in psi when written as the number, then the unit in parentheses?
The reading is 20 (psi)
